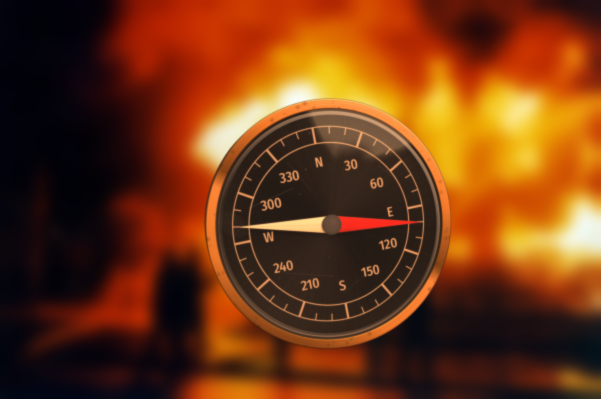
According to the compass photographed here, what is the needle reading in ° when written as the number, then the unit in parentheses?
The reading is 100 (°)
